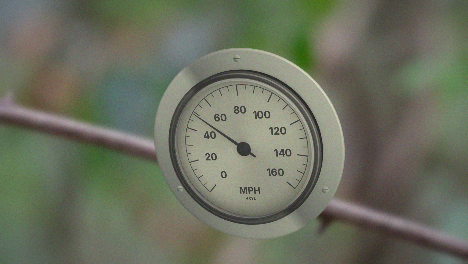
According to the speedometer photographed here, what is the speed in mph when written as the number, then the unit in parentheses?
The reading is 50 (mph)
